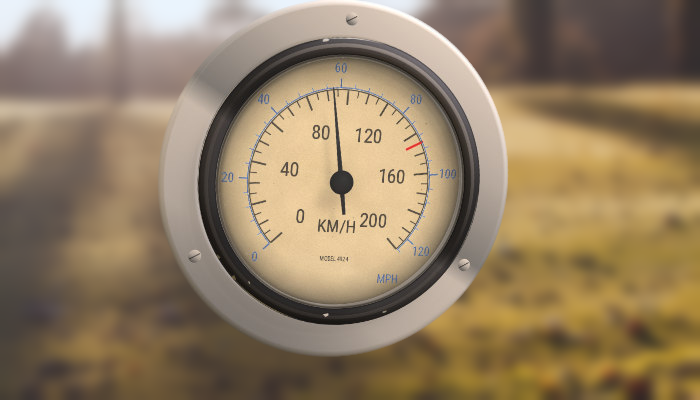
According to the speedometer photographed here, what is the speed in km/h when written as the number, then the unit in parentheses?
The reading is 92.5 (km/h)
